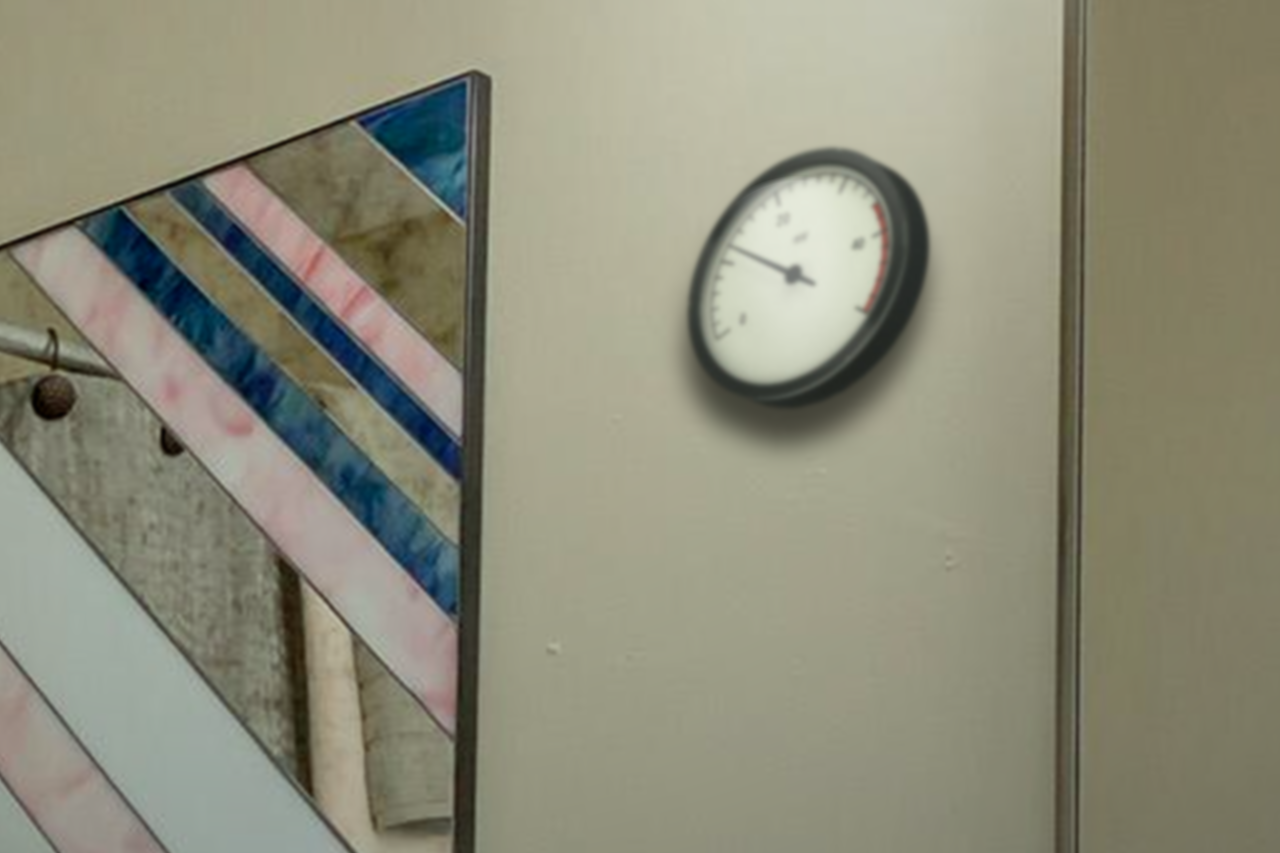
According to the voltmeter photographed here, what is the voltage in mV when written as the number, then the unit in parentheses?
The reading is 12 (mV)
